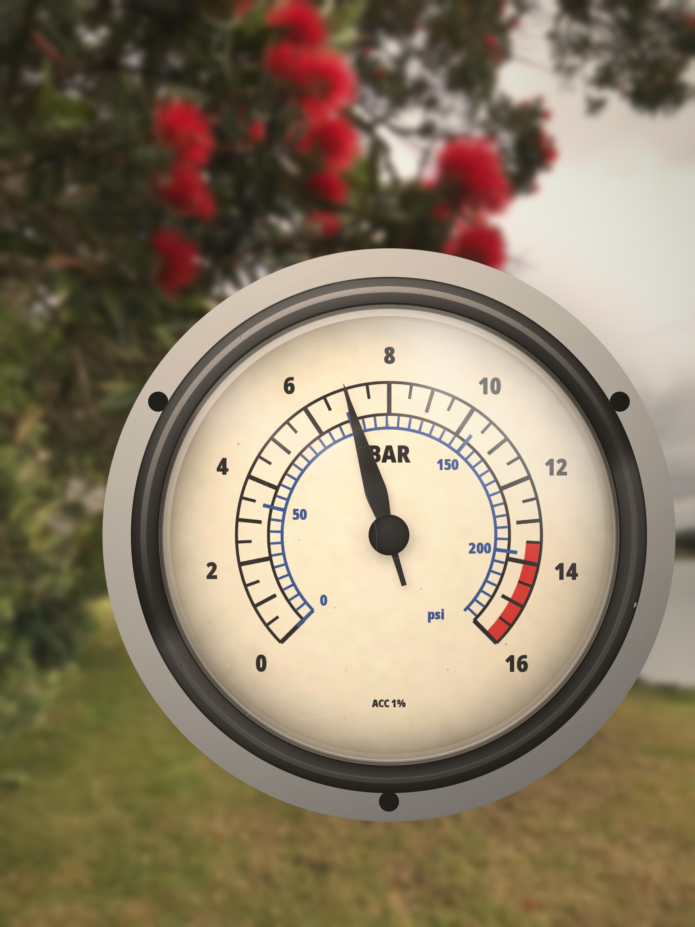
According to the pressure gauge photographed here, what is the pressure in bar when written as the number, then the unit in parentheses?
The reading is 7 (bar)
